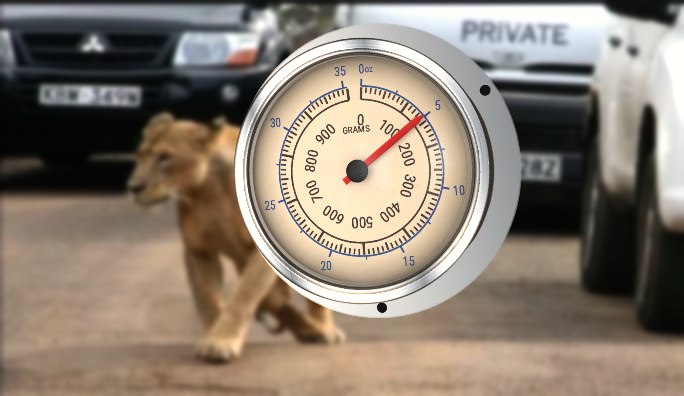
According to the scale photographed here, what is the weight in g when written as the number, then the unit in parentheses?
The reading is 140 (g)
